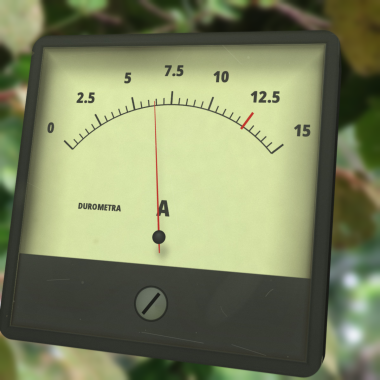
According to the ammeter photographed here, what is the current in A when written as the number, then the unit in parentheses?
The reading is 6.5 (A)
